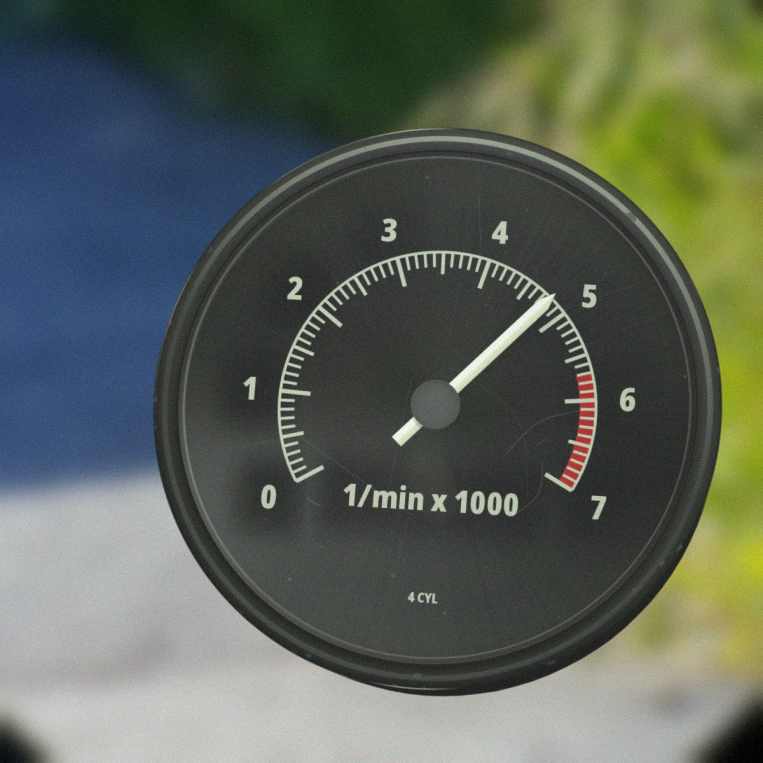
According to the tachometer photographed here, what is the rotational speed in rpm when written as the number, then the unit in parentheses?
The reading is 4800 (rpm)
